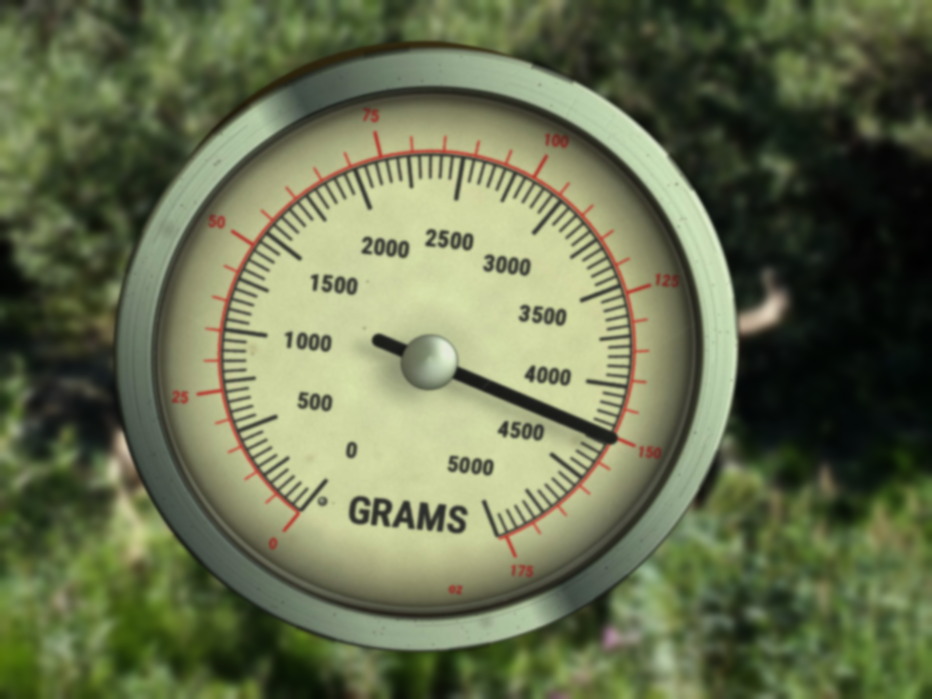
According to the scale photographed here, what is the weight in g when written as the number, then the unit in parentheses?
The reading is 4250 (g)
